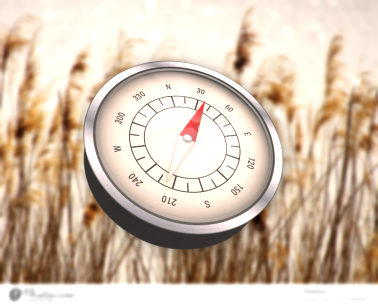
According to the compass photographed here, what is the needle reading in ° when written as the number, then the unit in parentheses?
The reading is 37.5 (°)
